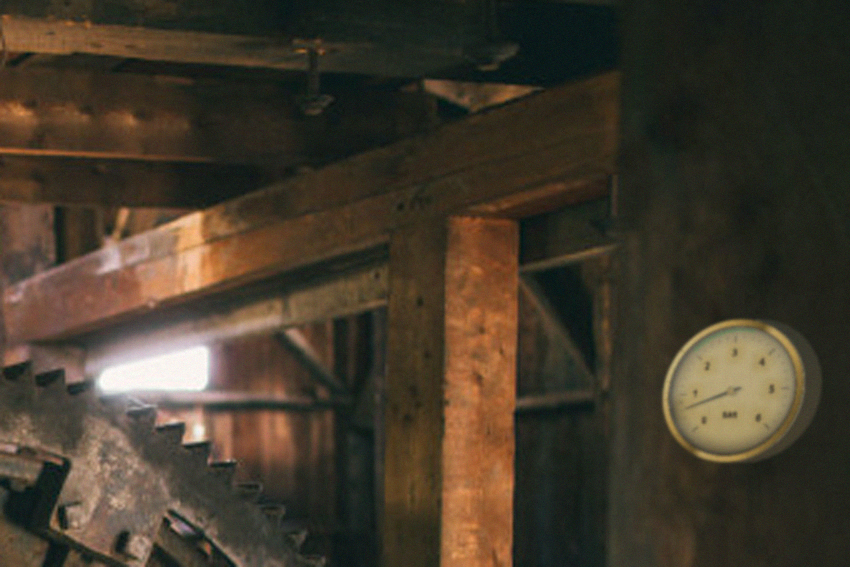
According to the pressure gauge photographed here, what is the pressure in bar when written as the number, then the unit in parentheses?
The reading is 0.6 (bar)
